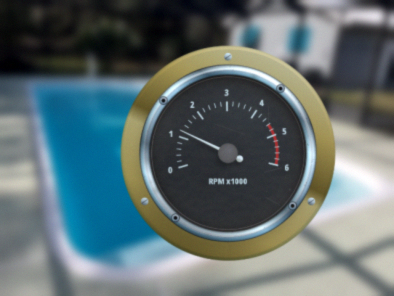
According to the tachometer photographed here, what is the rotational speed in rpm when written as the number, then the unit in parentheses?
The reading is 1200 (rpm)
